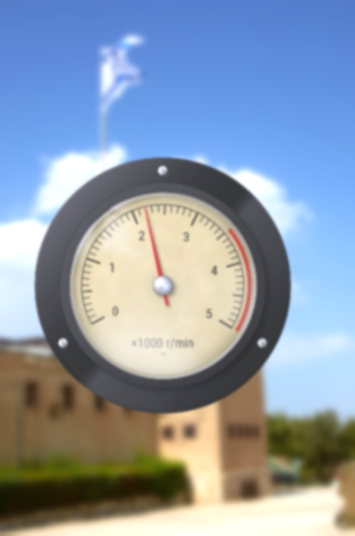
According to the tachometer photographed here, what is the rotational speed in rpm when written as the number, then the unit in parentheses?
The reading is 2200 (rpm)
